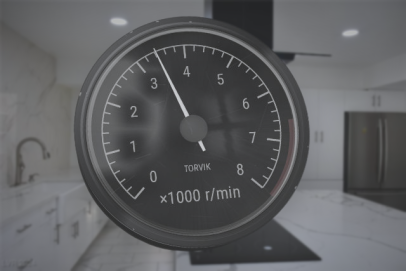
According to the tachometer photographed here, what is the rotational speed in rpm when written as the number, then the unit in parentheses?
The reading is 3400 (rpm)
